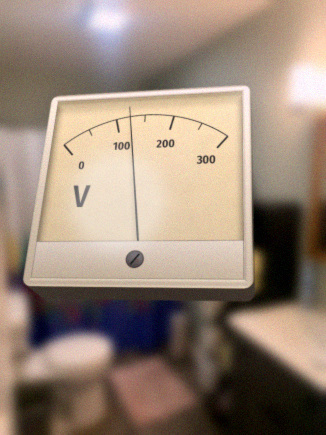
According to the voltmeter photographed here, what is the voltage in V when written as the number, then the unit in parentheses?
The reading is 125 (V)
